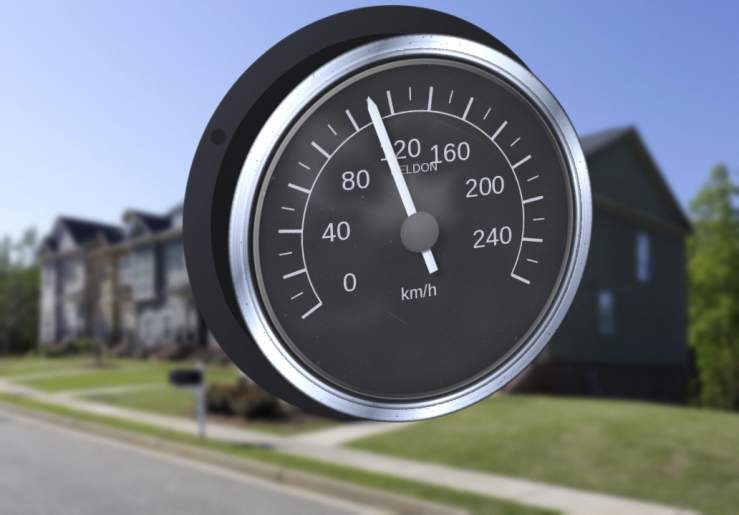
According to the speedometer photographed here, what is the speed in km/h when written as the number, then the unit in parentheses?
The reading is 110 (km/h)
